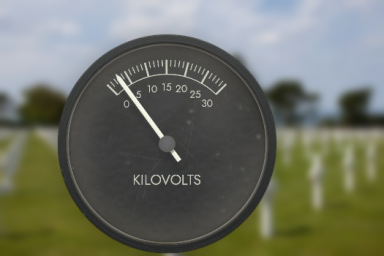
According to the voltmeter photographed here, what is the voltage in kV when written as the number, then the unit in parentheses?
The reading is 3 (kV)
